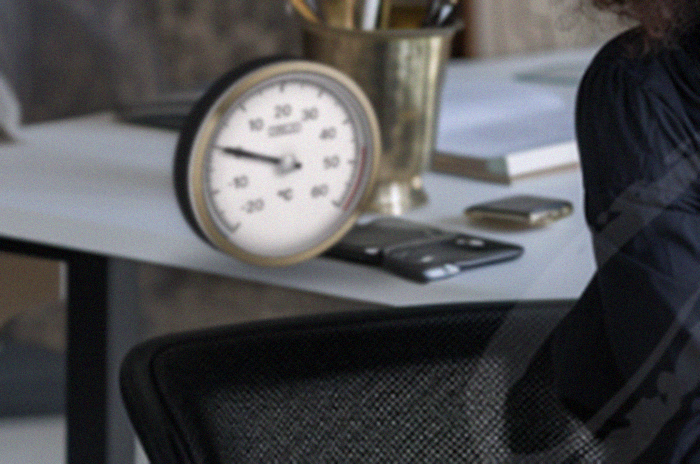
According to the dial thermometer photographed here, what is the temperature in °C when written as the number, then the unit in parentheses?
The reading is 0 (°C)
